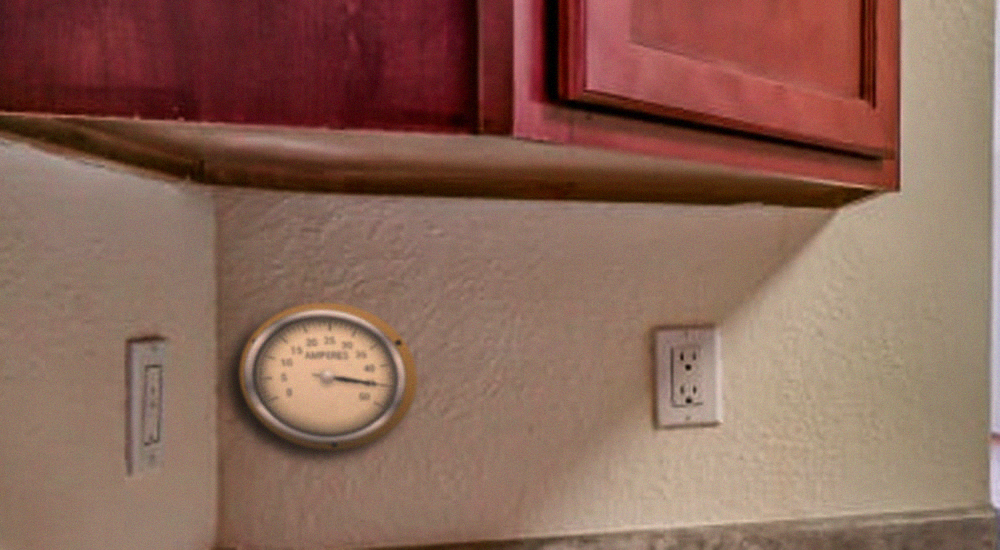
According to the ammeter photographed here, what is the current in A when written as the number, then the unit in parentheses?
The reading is 45 (A)
